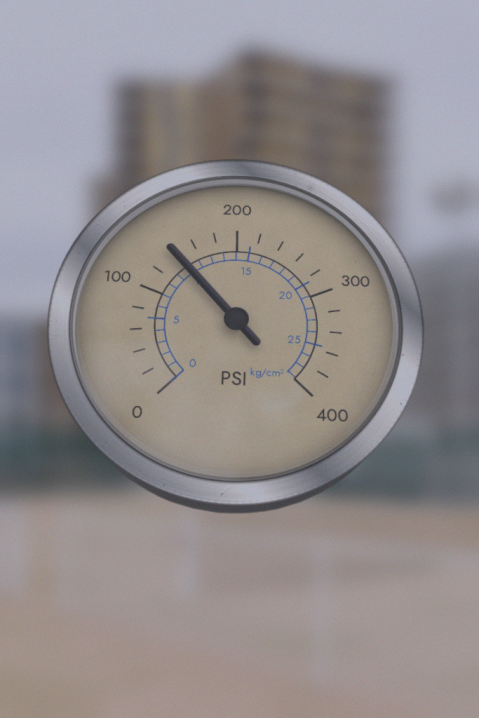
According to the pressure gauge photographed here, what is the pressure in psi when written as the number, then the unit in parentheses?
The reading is 140 (psi)
